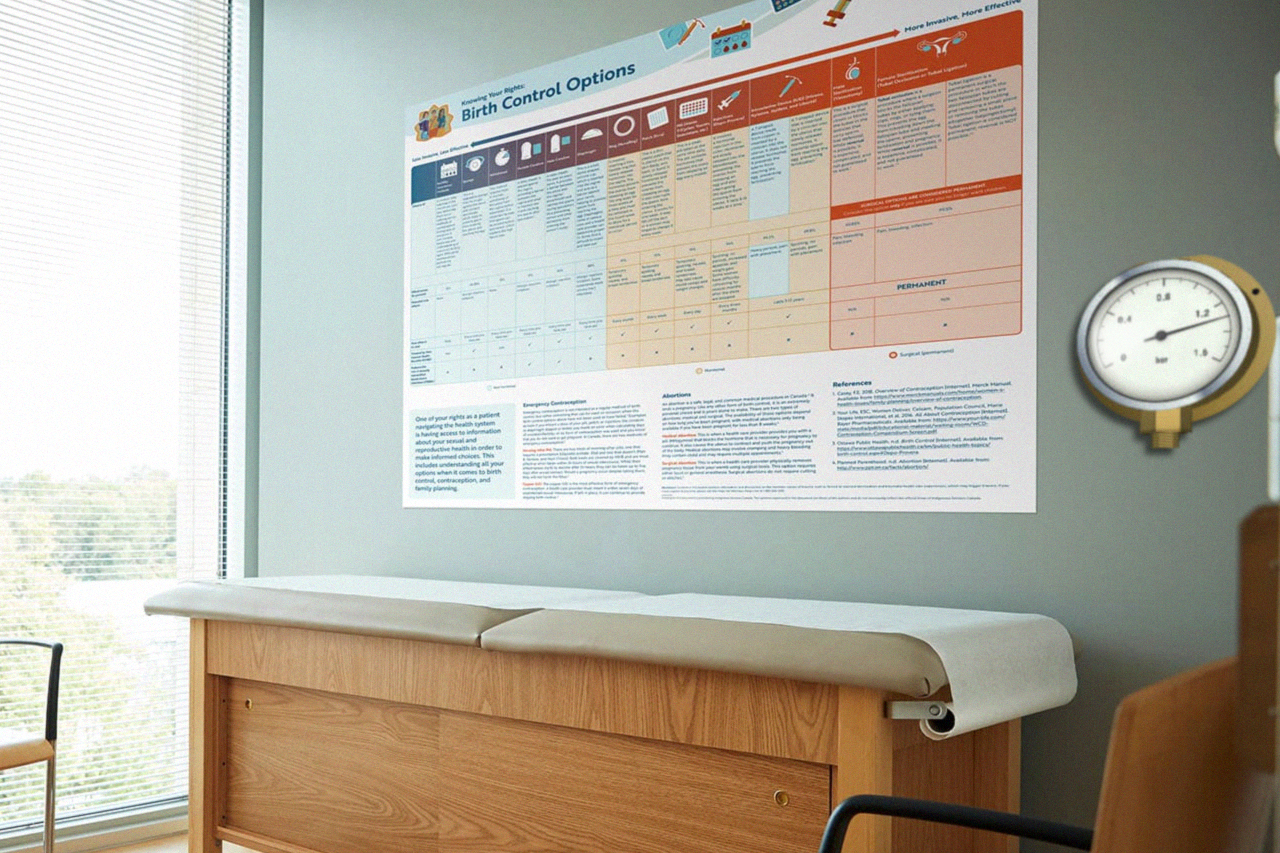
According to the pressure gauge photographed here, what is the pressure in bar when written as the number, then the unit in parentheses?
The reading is 1.3 (bar)
